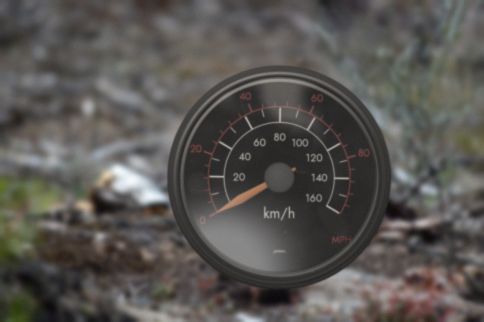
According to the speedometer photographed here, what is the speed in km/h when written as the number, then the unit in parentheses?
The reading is 0 (km/h)
